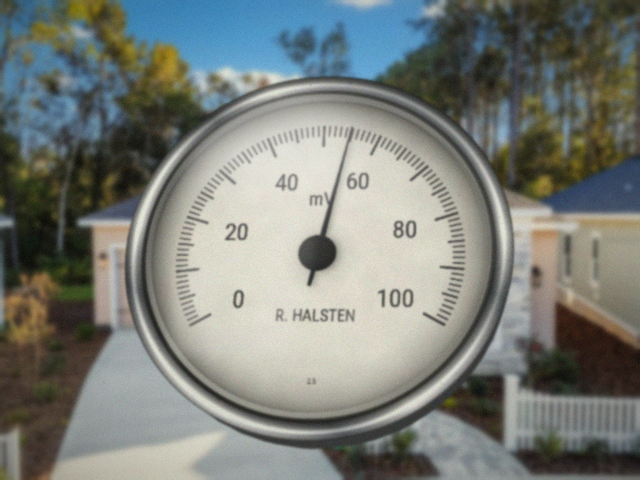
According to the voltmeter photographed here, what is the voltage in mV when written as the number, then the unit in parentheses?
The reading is 55 (mV)
